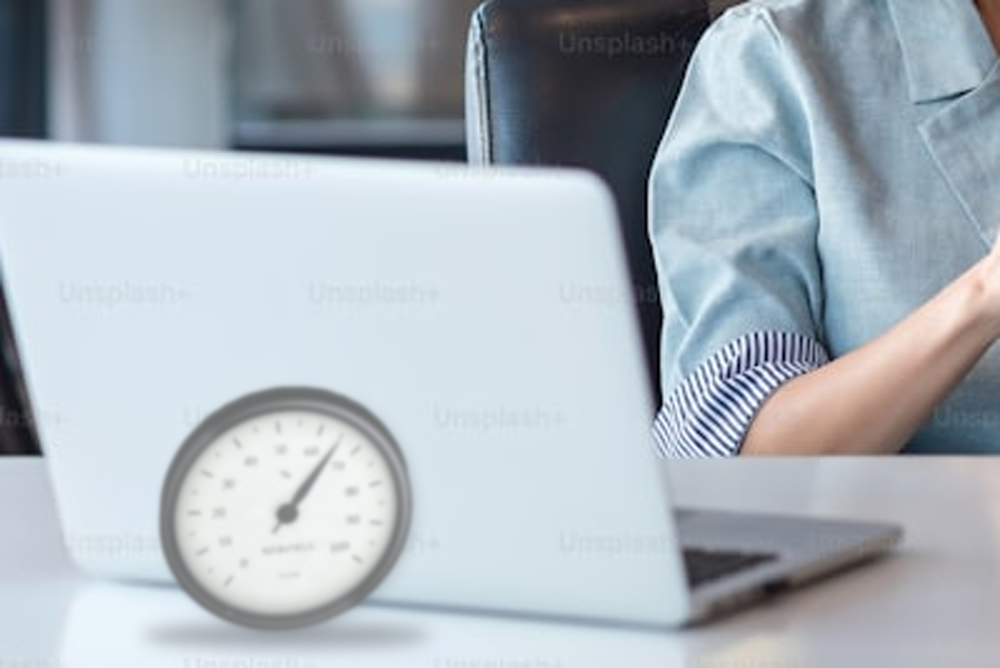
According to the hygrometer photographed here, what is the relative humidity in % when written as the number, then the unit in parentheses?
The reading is 65 (%)
